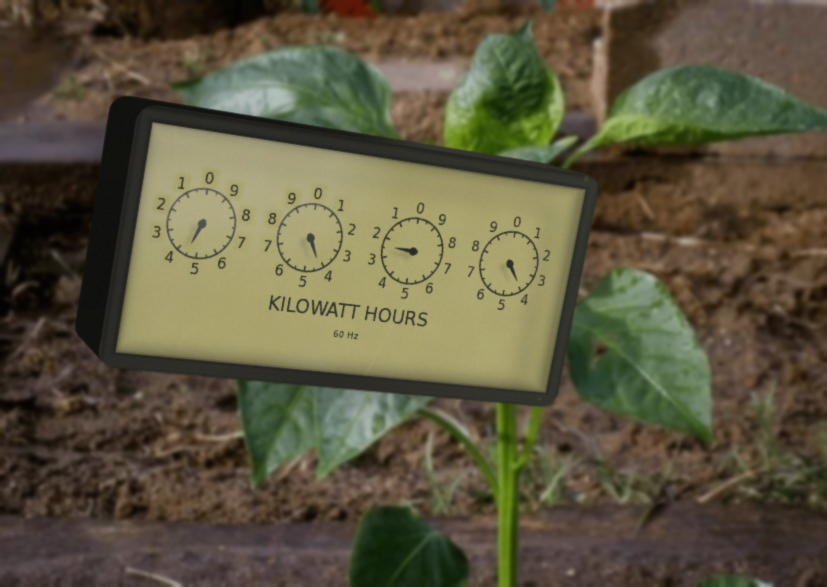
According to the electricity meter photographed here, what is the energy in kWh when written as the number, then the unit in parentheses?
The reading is 4424 (kWh)
